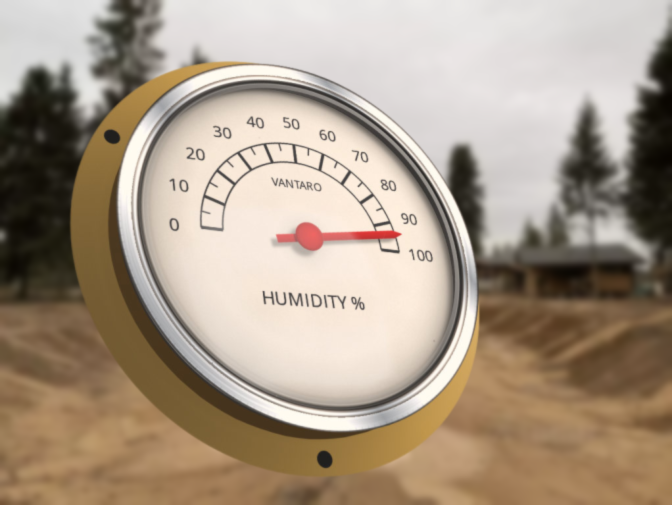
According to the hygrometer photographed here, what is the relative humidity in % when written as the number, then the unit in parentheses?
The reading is 95 (%)
